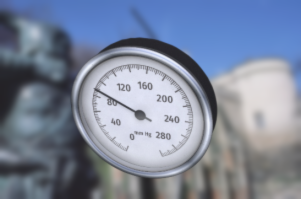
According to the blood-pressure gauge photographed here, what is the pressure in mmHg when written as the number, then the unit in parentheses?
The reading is 90 (mmHg)
